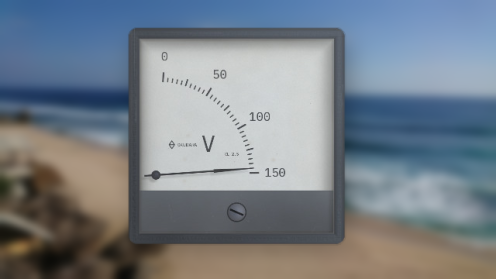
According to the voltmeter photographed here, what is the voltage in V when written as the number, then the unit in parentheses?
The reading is 145 (V)
